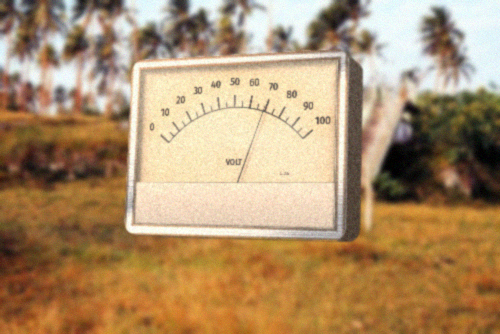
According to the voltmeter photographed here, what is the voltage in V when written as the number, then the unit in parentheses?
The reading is 70 (V)
